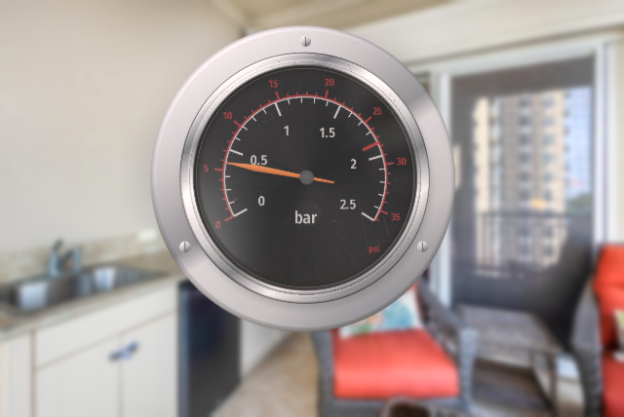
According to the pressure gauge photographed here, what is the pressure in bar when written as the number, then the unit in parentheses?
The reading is 0.4 (bar)
